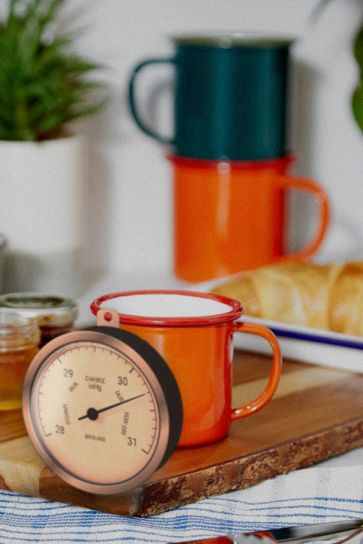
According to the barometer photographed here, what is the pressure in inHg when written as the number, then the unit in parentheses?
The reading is 30.3 (inHg)
